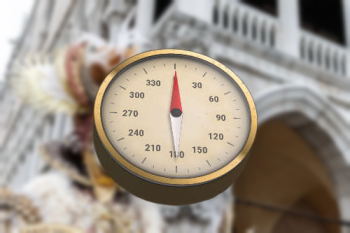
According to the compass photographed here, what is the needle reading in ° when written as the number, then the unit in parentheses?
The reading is 0 (°)
